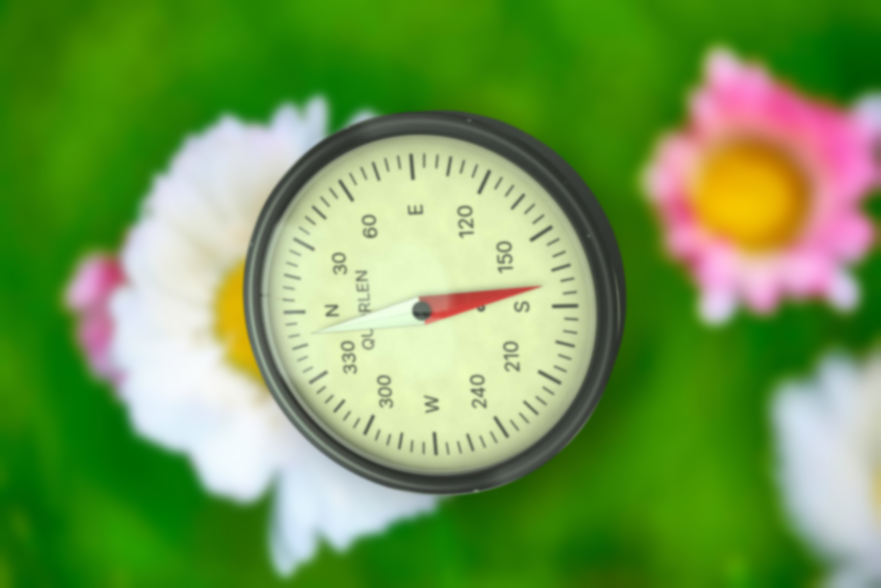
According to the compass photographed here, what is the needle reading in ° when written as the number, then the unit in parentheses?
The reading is 170 (°)
